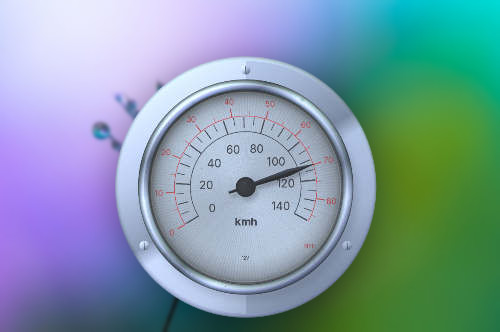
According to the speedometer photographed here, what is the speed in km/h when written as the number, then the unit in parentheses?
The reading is 112.5 (km/h)
